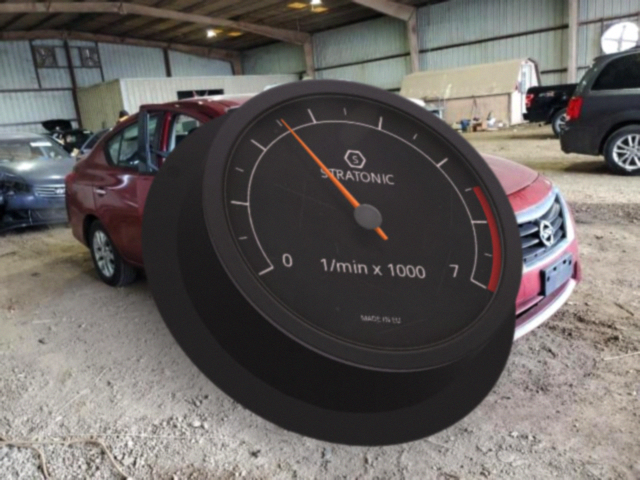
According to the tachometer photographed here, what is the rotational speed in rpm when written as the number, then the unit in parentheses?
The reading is 2500 (rpm)
